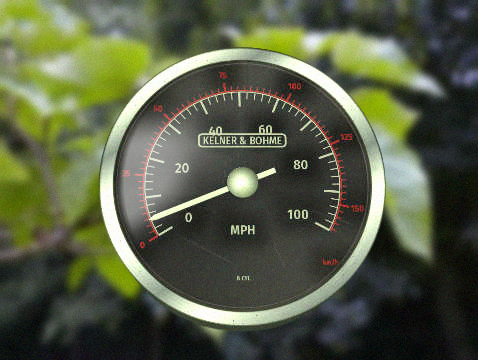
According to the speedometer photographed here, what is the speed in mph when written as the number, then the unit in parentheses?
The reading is 4 (mph)
